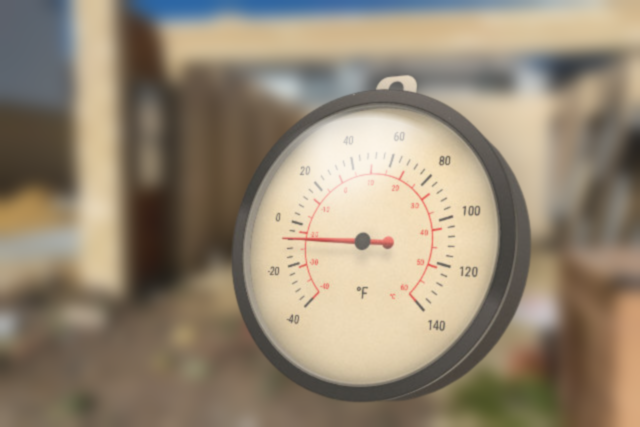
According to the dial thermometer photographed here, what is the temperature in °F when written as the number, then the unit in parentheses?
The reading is -8 (°F)
